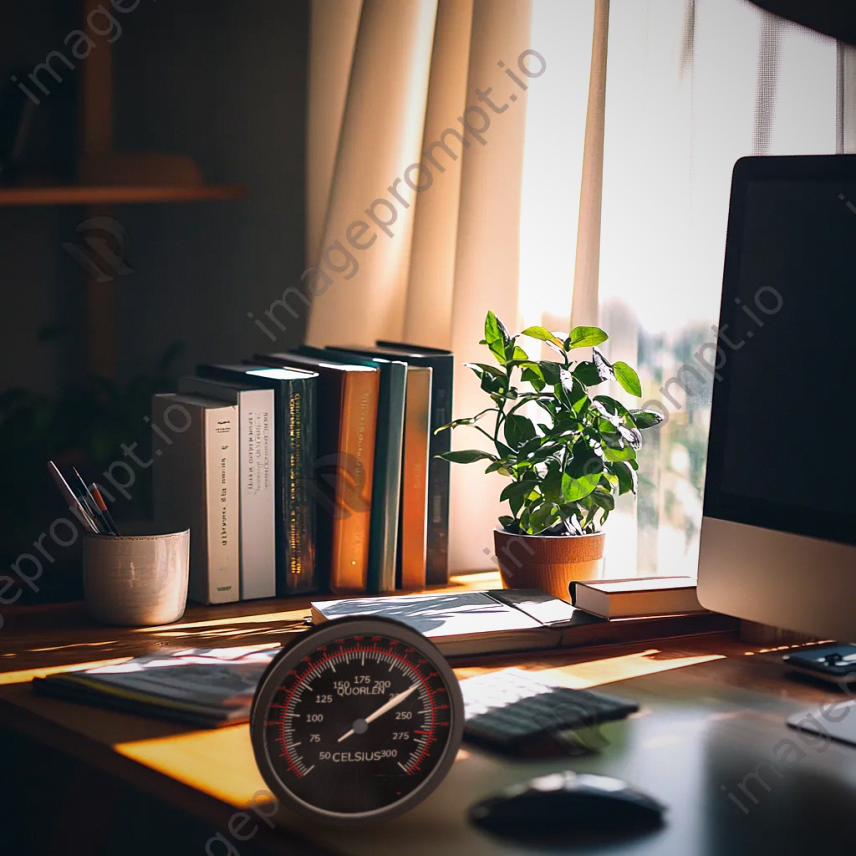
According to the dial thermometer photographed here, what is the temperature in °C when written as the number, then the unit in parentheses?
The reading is 225 (°C)
